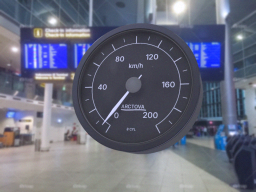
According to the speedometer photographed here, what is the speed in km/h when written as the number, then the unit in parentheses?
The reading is 5 (km/h)
